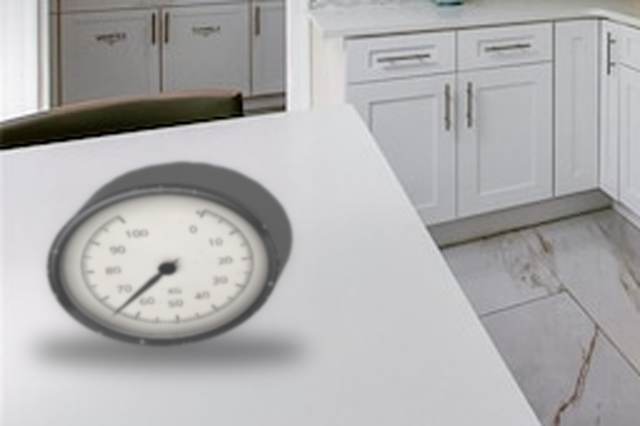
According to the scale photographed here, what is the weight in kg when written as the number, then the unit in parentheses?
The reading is 65 (kg)
